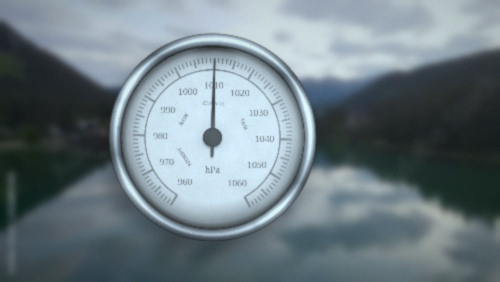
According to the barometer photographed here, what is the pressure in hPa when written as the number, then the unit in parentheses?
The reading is 1010 (hPa)
